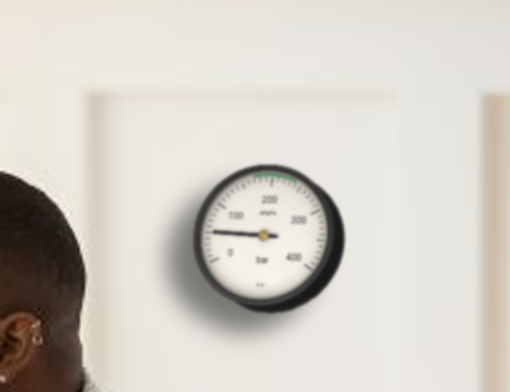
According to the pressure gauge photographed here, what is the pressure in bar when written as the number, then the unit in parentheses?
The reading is 50 (bar)
